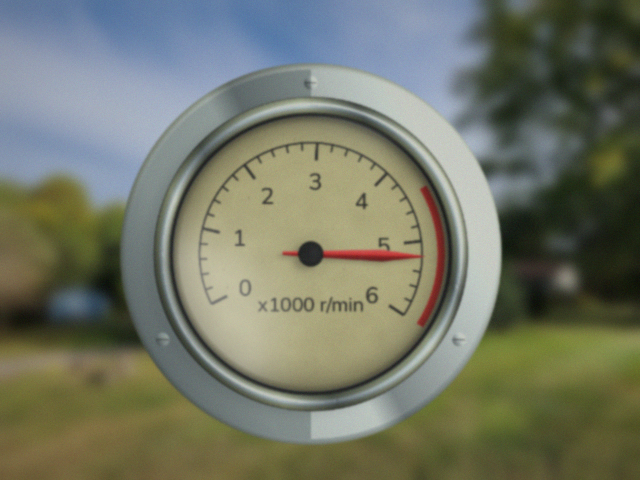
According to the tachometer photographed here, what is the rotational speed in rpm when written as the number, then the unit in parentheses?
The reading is 5200 (rpm)
